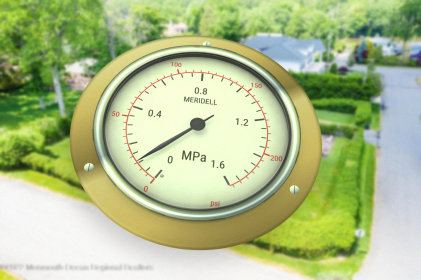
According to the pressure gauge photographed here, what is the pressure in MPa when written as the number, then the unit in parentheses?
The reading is 0.1 (MPa)
